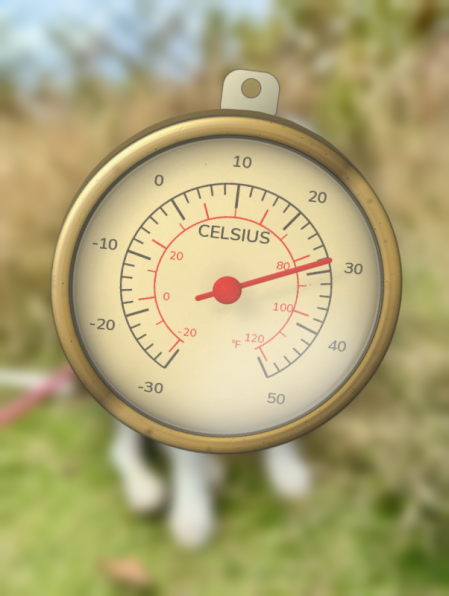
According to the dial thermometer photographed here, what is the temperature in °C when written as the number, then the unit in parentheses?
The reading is 28 (°C)
